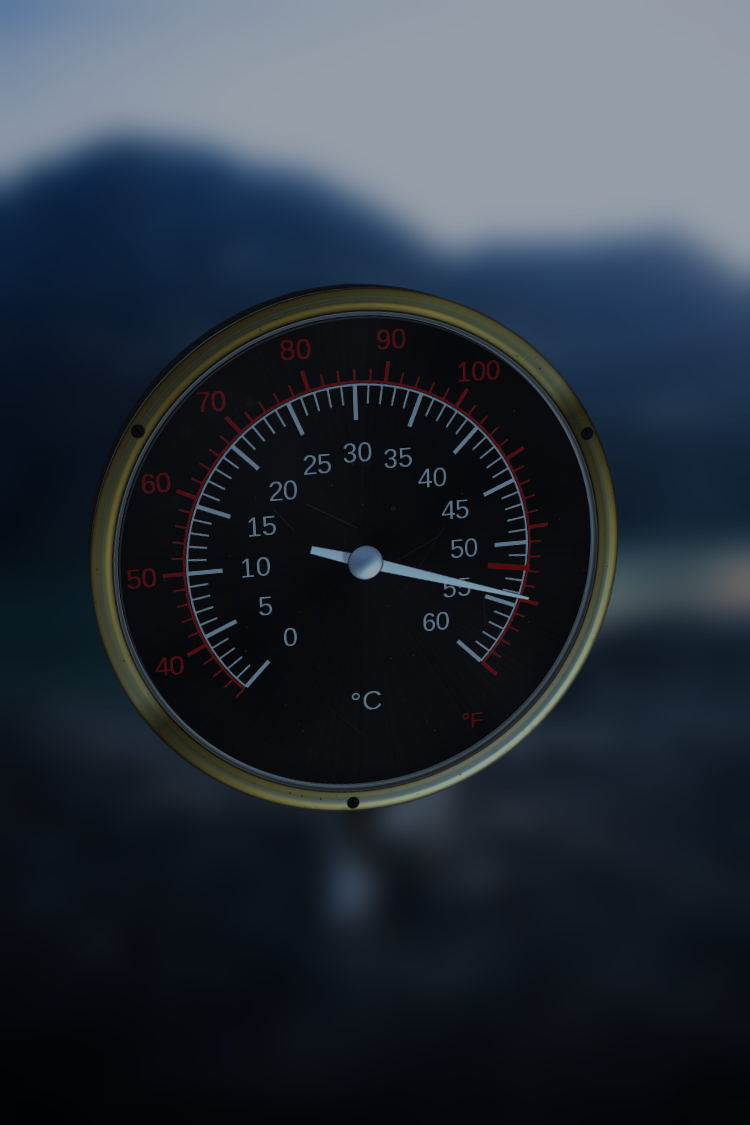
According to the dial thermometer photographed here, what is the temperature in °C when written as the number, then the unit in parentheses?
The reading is 54 (°C)
